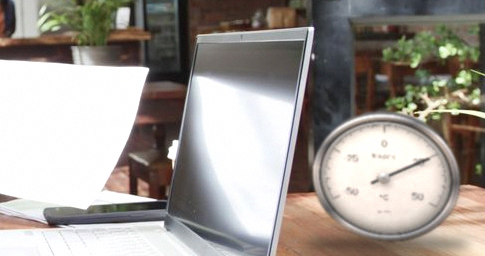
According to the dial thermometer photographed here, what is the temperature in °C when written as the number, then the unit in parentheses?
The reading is 25 (°C)
